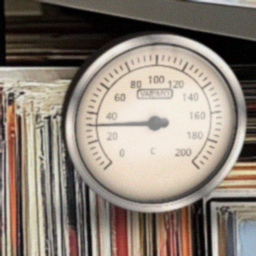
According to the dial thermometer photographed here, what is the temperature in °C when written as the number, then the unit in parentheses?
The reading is 32 (°C)
